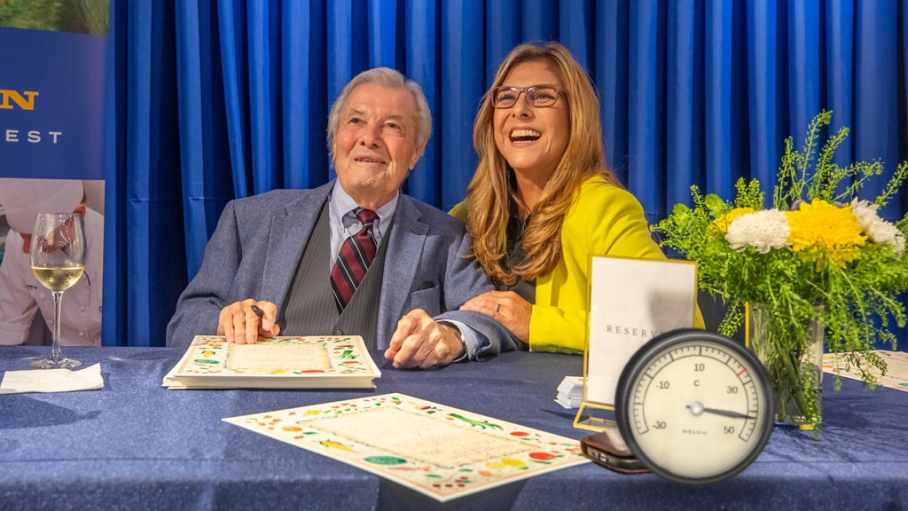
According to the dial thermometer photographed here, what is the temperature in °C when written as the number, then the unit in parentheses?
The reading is 42 (°C)
